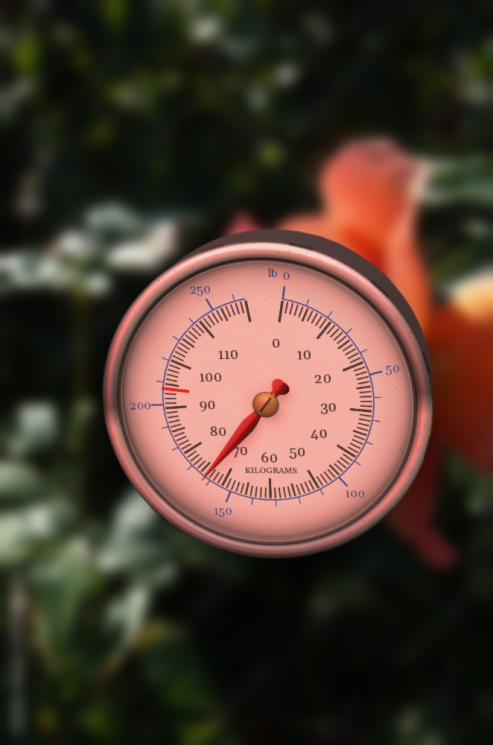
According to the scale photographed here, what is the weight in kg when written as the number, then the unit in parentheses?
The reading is 74 (kg)
